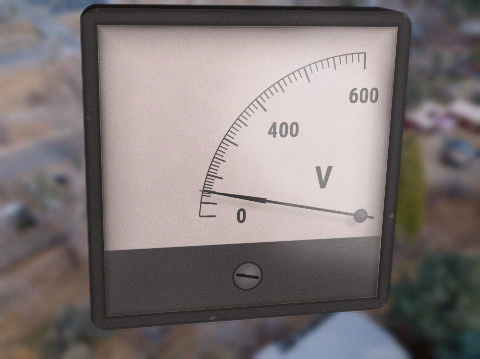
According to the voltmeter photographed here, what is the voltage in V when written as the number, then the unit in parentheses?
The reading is 150 (V)
